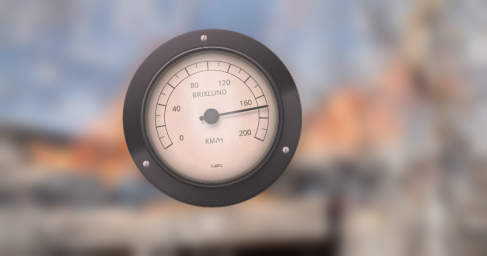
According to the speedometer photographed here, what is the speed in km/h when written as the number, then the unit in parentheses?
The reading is 170 (km/h)
